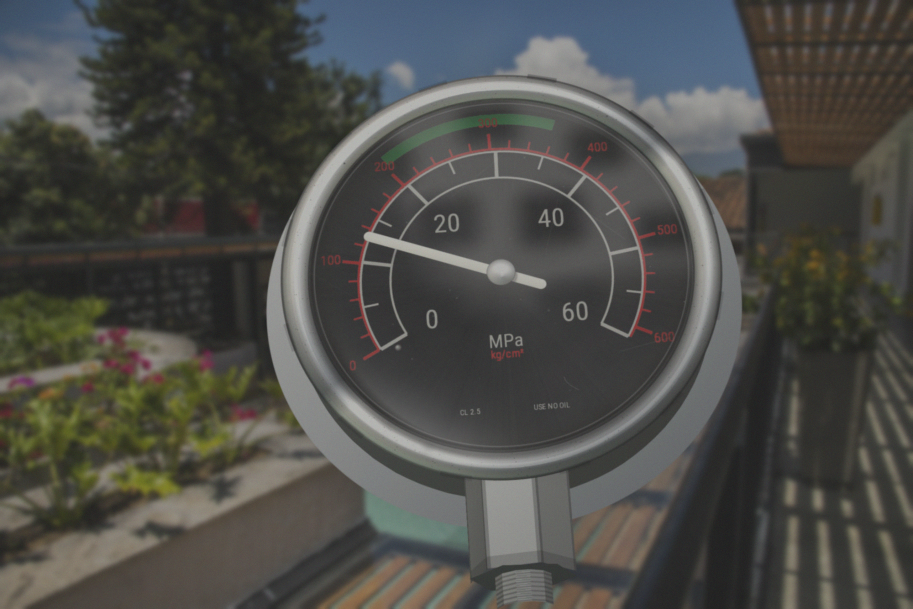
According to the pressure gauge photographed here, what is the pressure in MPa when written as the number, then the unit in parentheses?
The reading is 12.5 (MPa)
